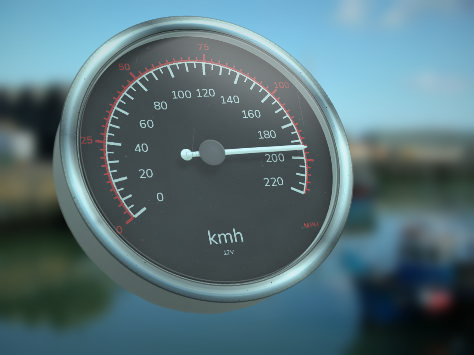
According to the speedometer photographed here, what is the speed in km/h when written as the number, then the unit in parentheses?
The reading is 195 (km/h)
